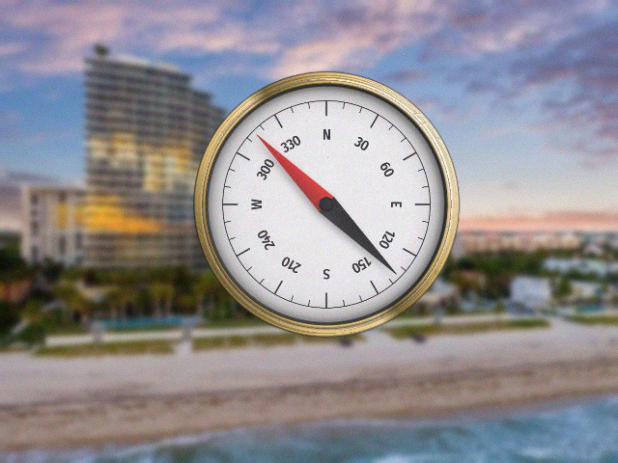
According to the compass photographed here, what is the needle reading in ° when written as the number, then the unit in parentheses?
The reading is 315 (°)
